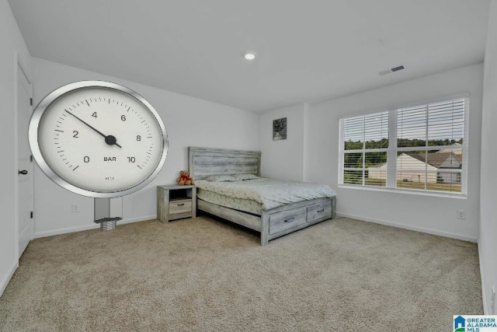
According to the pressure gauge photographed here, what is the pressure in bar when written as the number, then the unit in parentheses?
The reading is 3 (bar)
